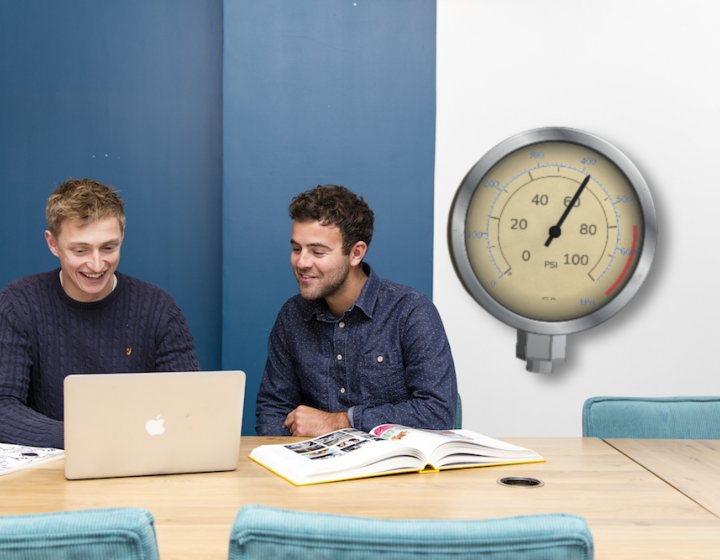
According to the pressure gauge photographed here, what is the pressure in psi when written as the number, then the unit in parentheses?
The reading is 60 (psi)
